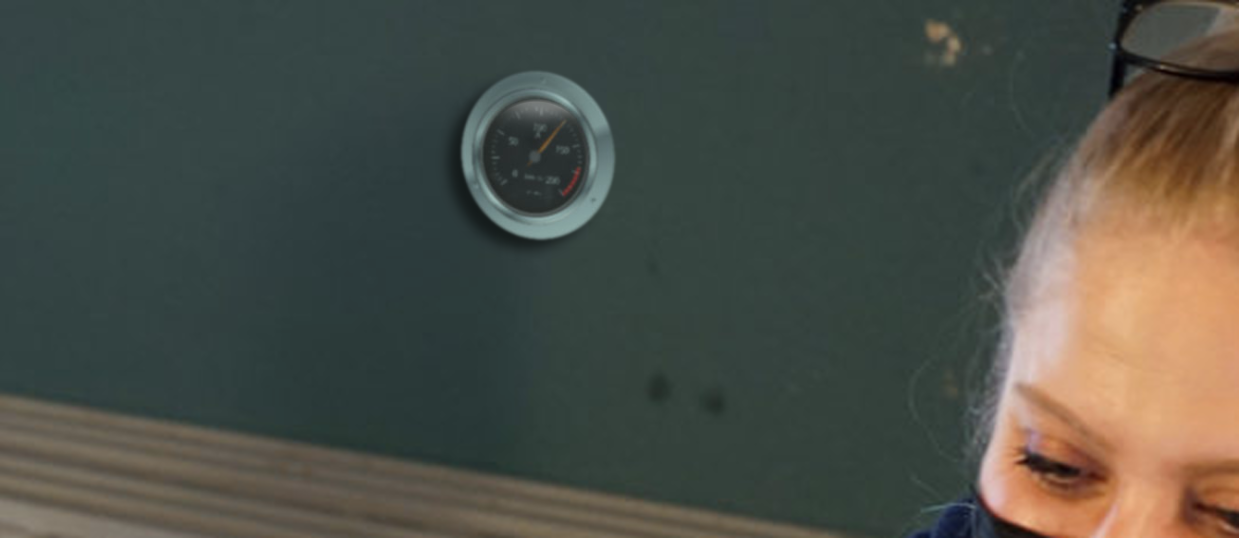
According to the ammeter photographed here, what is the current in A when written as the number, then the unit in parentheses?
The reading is 125 (A)
